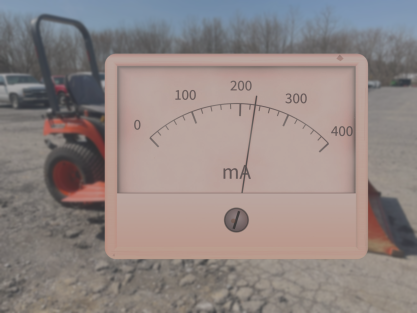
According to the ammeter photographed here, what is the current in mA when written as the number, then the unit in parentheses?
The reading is 230 (mA)
